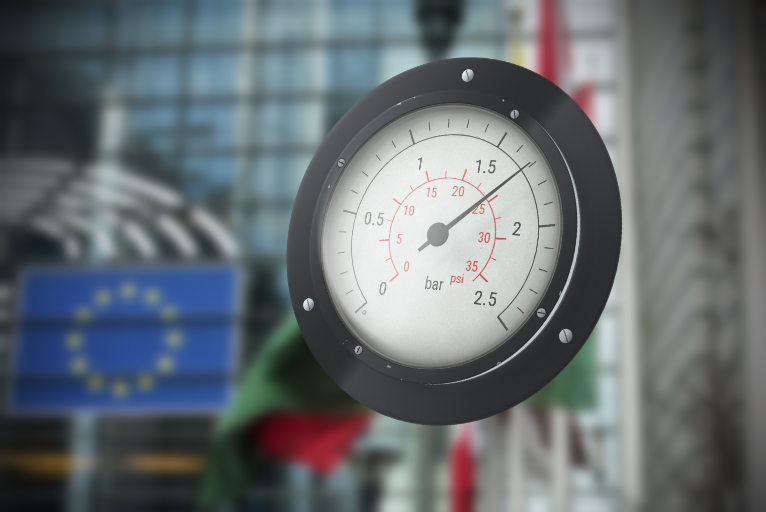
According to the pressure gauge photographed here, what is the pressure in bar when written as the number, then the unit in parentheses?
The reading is 1.7 (bar)
